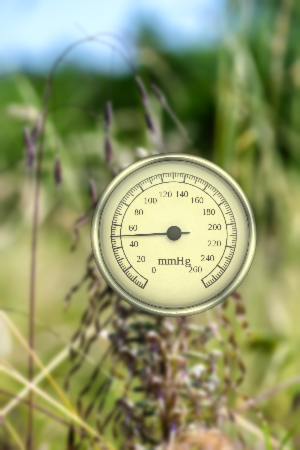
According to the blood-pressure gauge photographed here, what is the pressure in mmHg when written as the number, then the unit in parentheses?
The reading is 50 (mmHg)
